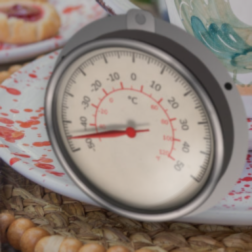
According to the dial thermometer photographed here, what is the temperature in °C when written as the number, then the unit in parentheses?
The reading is -45 (°C)
